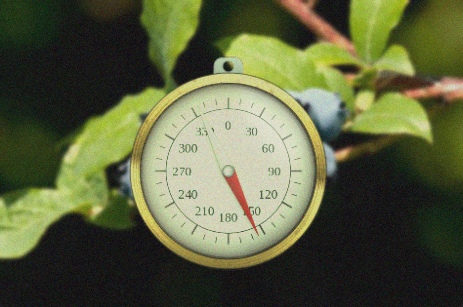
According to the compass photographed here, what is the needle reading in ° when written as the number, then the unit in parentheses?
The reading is 155 (°)
